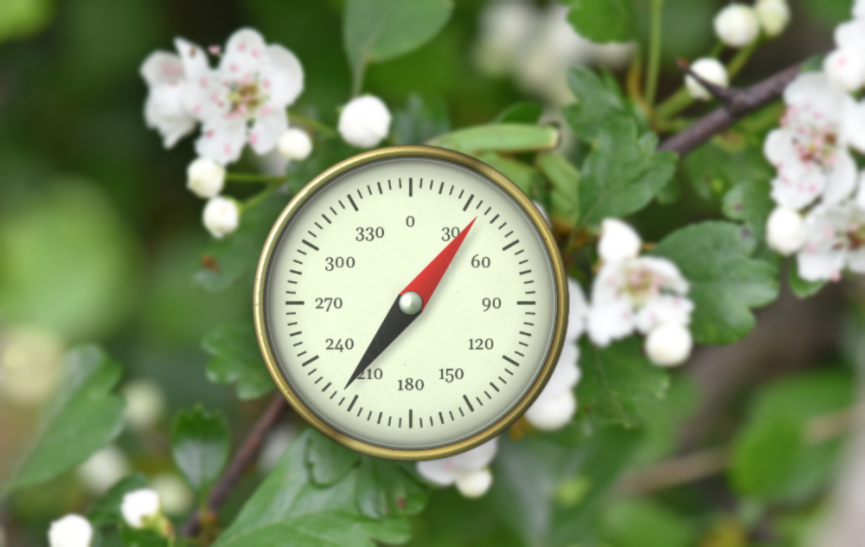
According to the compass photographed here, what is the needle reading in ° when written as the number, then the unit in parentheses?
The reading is 37.5 (°)
